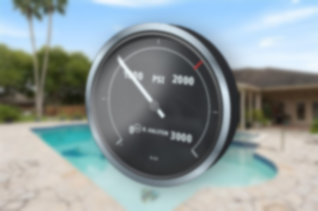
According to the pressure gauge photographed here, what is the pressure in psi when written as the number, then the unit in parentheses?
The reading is 1000 (psi)
